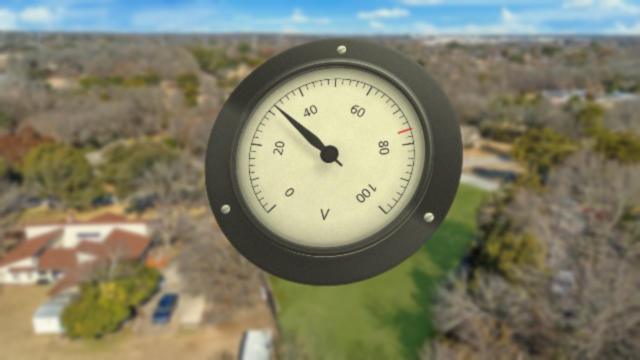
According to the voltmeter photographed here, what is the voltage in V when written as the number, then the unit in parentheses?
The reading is 32 (V)
